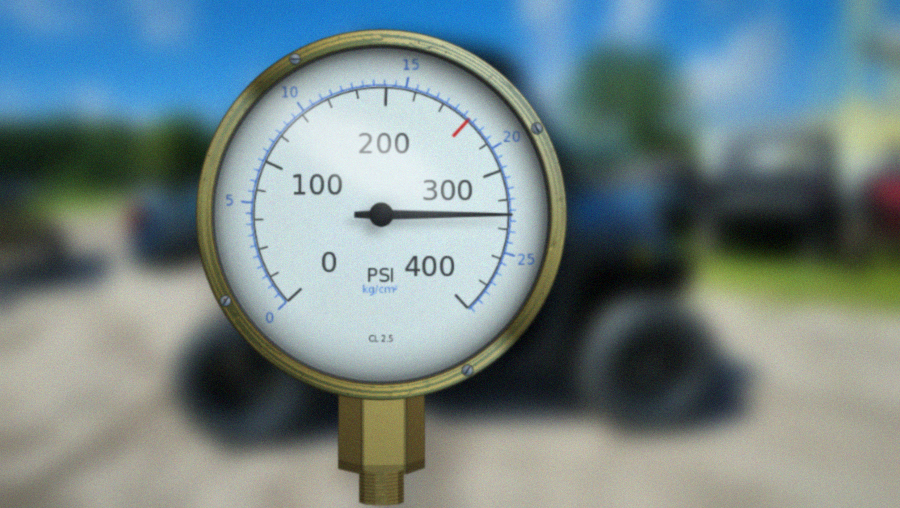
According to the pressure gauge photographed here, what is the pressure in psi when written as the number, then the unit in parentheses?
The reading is 330 (psi)
